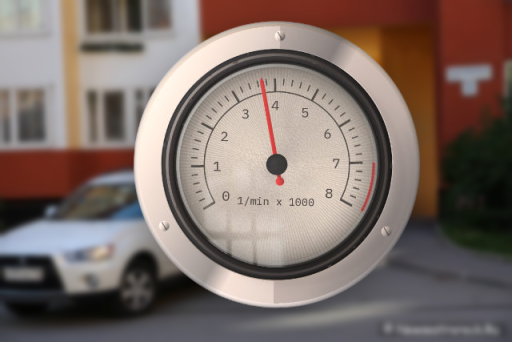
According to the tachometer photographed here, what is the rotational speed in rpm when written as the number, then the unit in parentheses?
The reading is 3700 (rpm)
